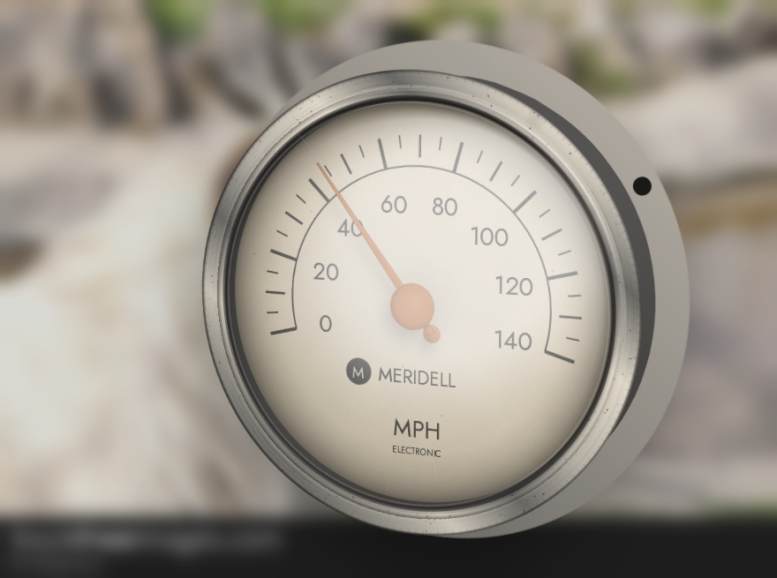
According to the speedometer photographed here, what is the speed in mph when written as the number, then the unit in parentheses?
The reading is 45 (mph)
